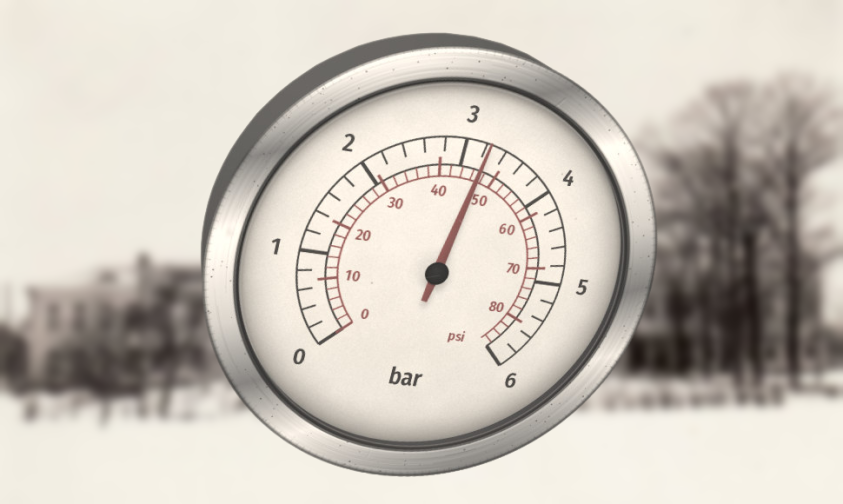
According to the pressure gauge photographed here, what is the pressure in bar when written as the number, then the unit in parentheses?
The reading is 3.2 (bar)
